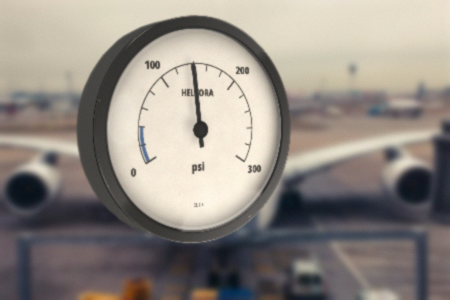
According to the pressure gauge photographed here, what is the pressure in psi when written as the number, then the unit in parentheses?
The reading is 140 (psi)
